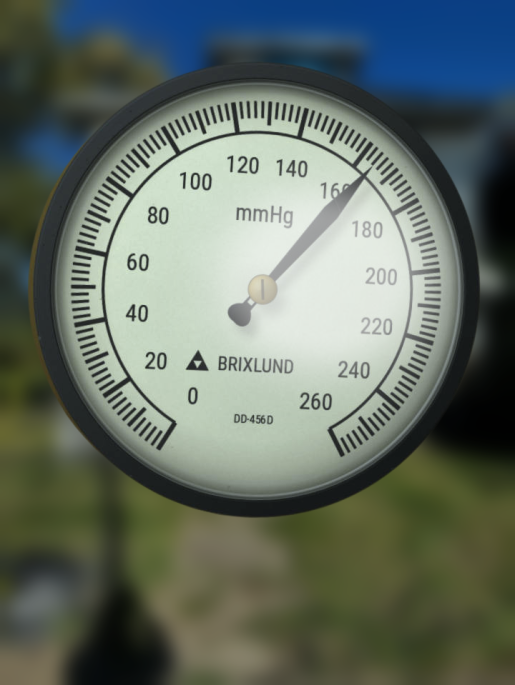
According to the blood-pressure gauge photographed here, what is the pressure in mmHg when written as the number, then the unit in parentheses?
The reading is 164 (mmHg)
